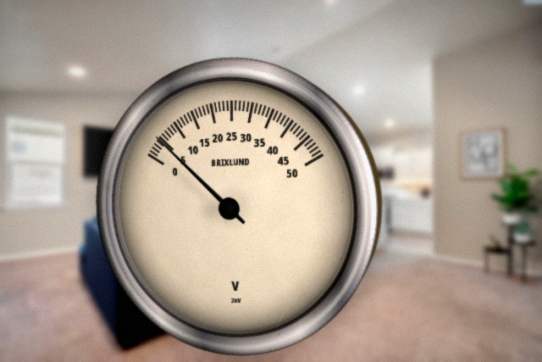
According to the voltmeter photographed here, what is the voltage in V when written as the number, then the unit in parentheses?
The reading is 5 (V)
